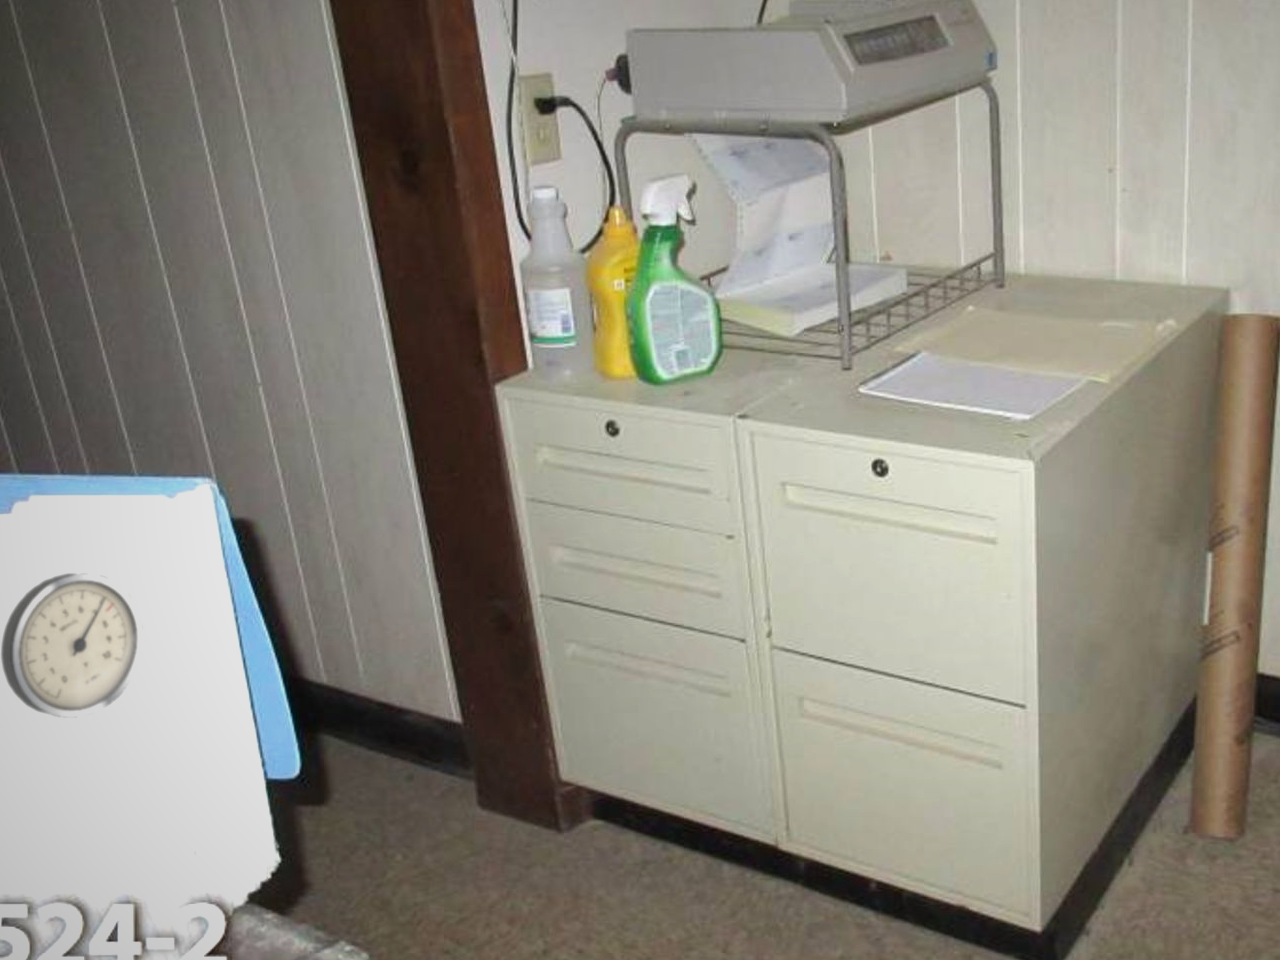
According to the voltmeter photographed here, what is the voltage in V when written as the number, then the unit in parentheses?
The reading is 7 (V)
